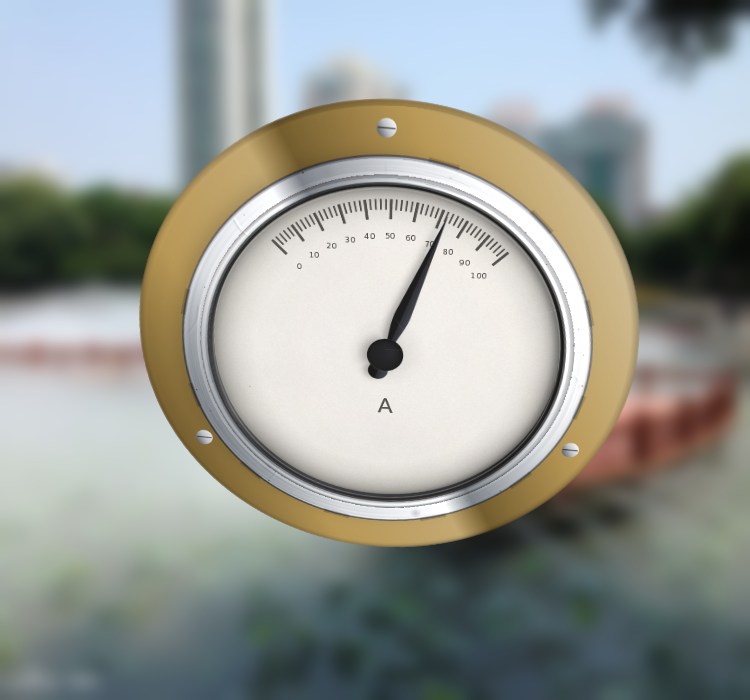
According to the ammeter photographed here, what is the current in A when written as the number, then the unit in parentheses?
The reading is 72 (A)
